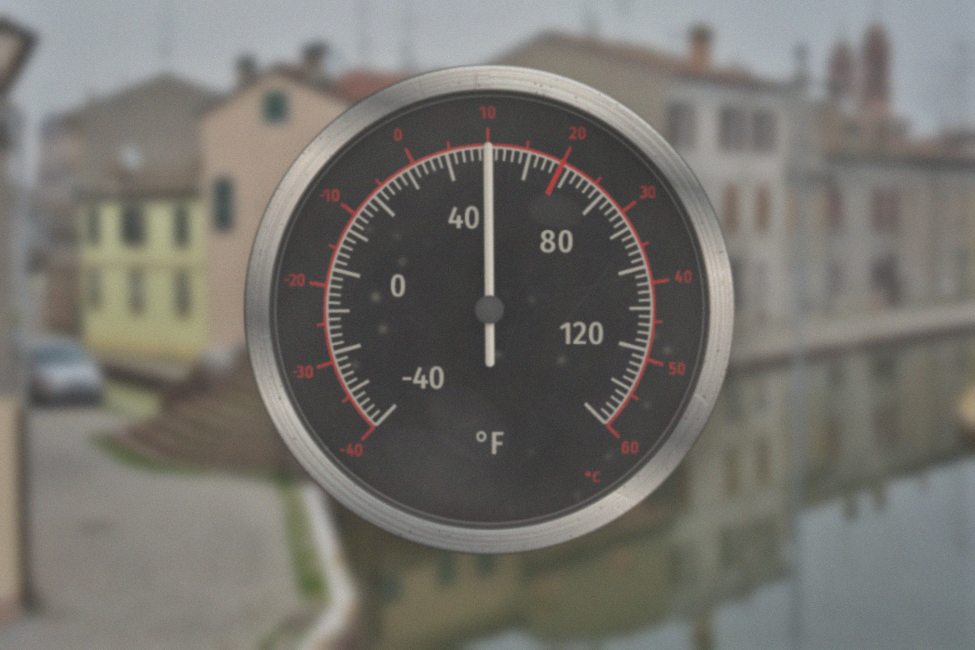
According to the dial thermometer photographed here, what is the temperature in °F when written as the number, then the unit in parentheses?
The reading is 50 (°F)
